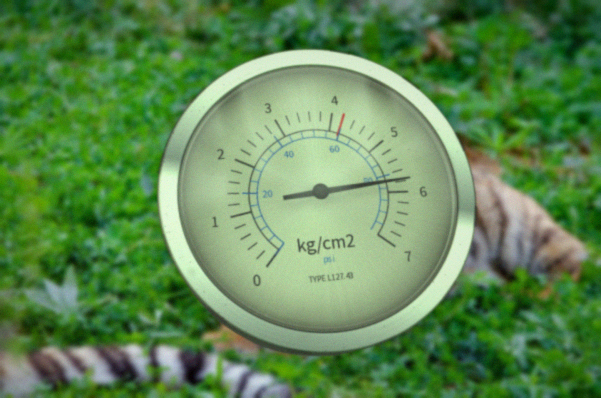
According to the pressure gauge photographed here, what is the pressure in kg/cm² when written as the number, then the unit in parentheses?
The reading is 5.8 (kg/cm²)
